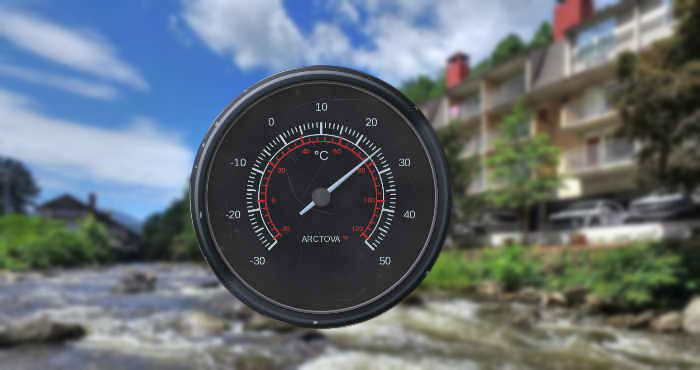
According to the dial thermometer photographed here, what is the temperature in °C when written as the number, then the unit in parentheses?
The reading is 25 (°C)
